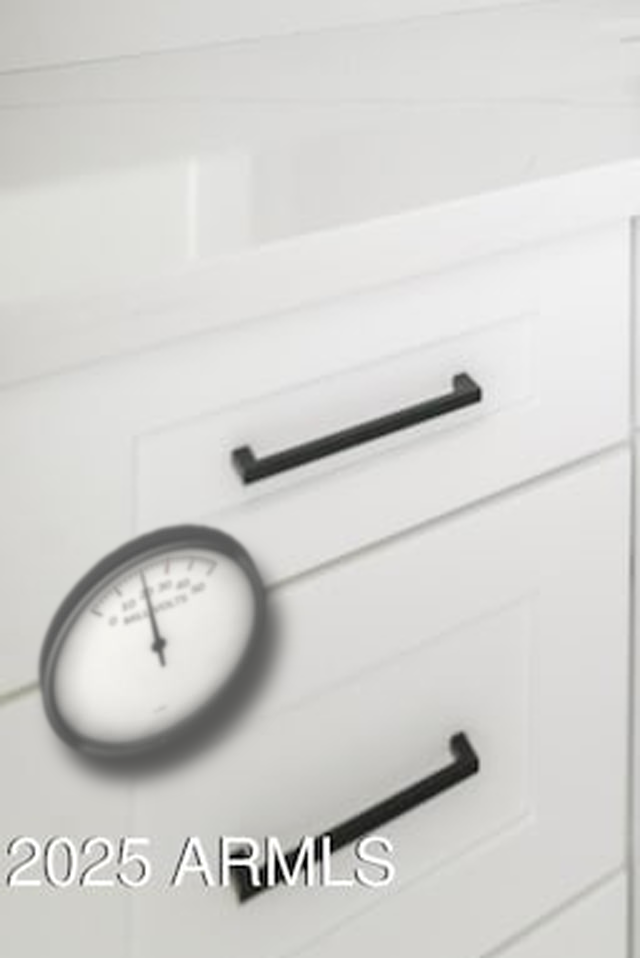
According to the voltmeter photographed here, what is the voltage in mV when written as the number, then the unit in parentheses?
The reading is 20 (mV)
